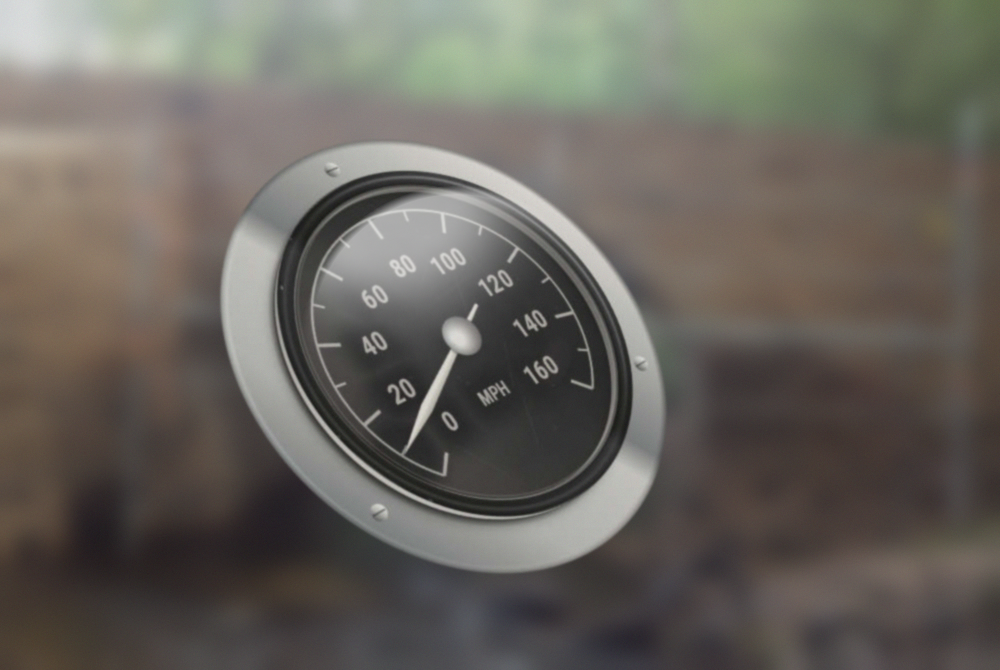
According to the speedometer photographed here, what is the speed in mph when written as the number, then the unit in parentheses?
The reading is 10 (mph)
